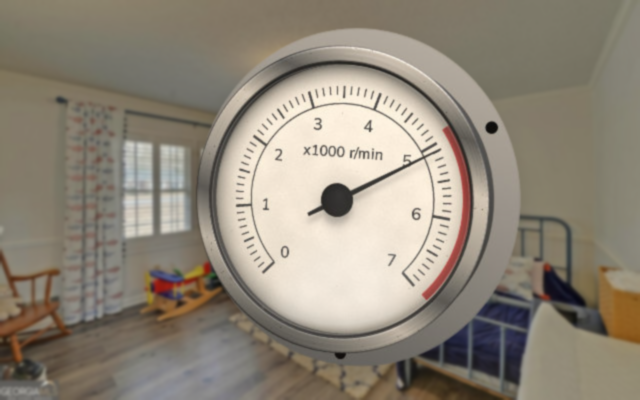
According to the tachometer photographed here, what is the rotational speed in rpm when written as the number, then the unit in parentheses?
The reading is 5100 (rpm)
